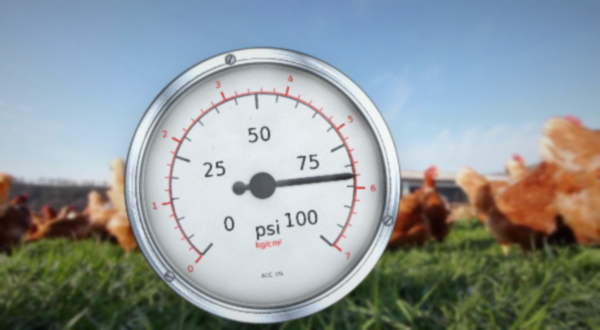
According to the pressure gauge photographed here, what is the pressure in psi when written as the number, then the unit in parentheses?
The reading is 82.5 (psi)
